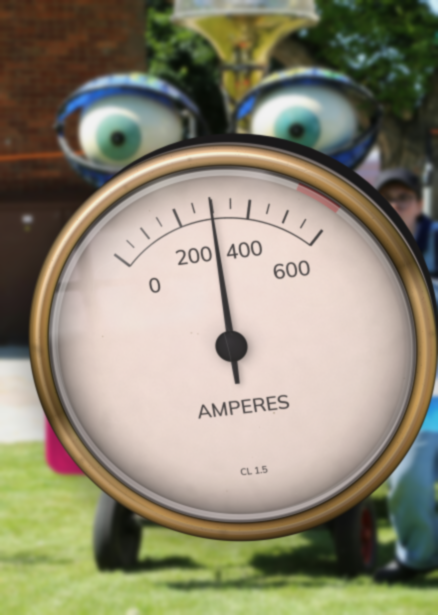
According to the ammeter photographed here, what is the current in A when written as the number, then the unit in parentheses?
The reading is 300 (A)
